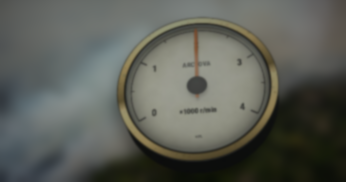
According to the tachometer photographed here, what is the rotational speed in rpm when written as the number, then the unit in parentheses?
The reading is 2000 (rpm)
